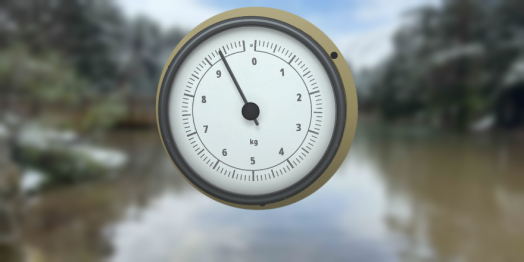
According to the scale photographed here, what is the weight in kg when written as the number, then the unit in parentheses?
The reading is 9.4 (kg)
